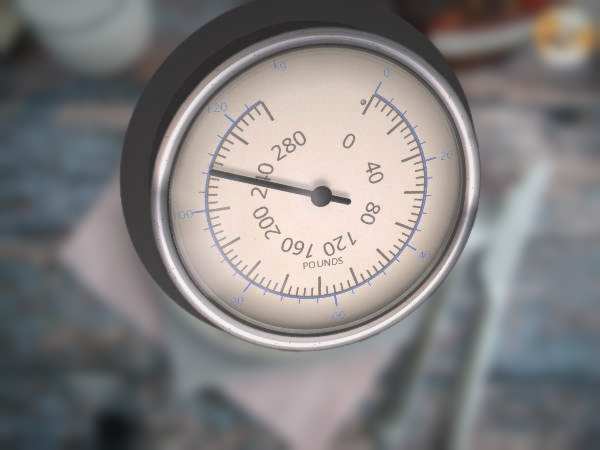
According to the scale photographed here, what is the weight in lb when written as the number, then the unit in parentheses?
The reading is 240 (lb)
